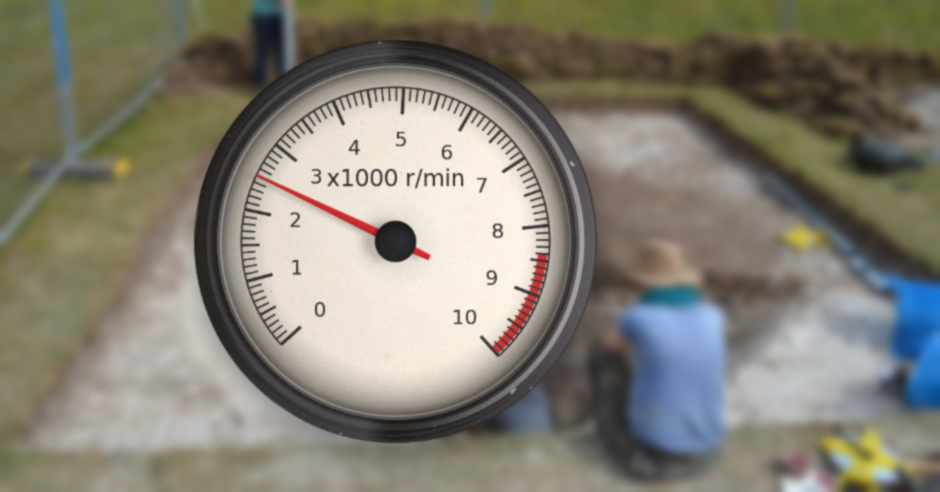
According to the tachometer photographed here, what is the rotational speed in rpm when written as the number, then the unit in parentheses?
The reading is 2500 (rpm)
